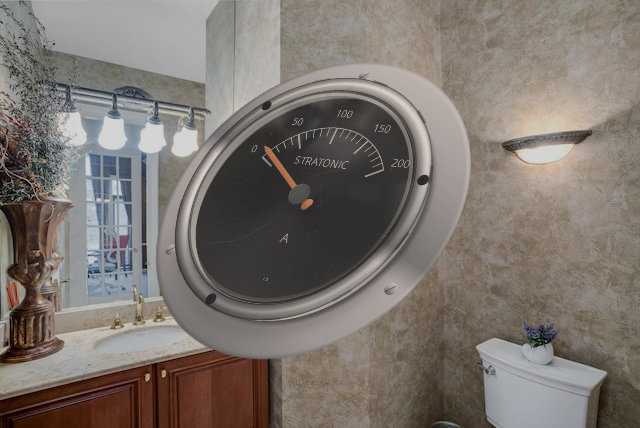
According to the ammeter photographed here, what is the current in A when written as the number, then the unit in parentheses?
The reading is 10 (A)
